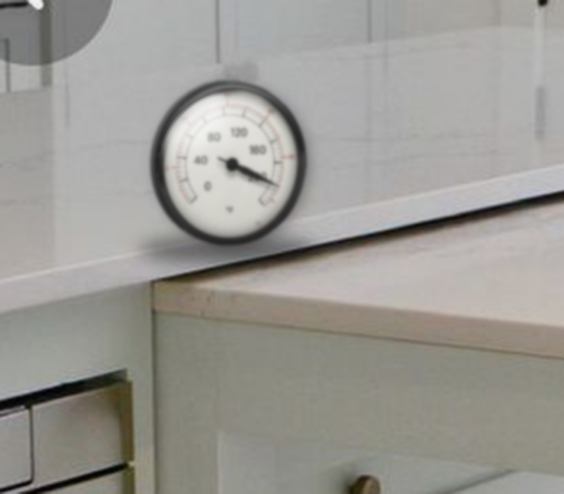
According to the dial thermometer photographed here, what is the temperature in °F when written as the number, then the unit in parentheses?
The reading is 200 (°F)
